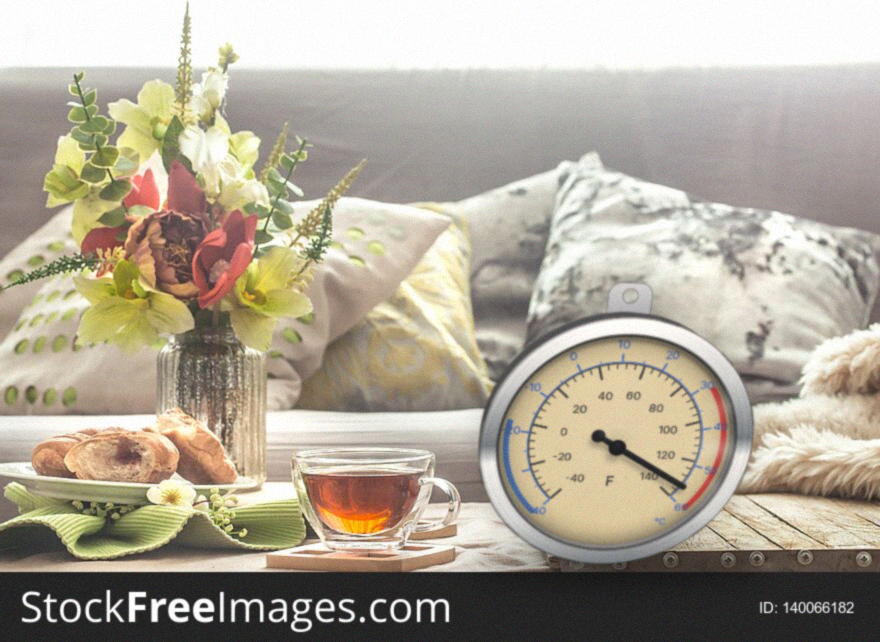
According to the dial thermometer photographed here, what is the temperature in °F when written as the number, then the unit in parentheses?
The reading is 132 (°F)
